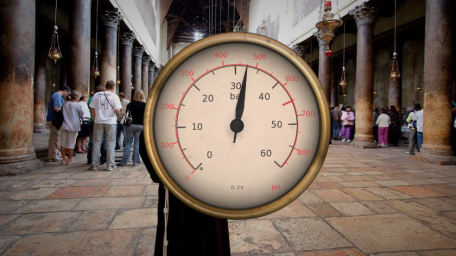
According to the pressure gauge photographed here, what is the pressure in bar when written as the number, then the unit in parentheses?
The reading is 32.5 (bar)
